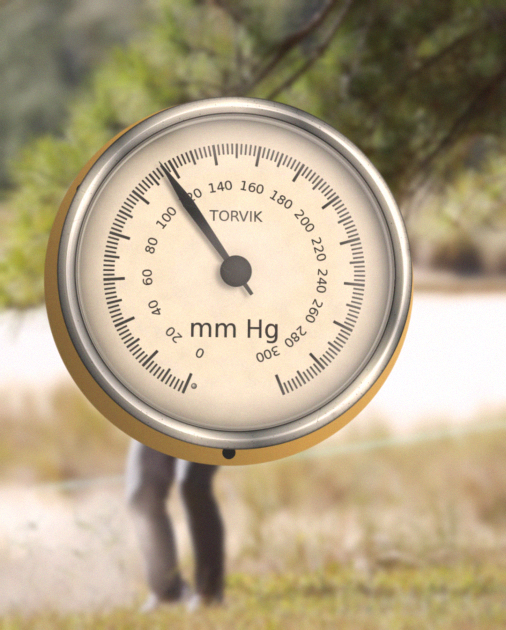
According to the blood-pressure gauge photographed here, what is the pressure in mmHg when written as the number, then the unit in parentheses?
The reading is 116 (mmHg)
